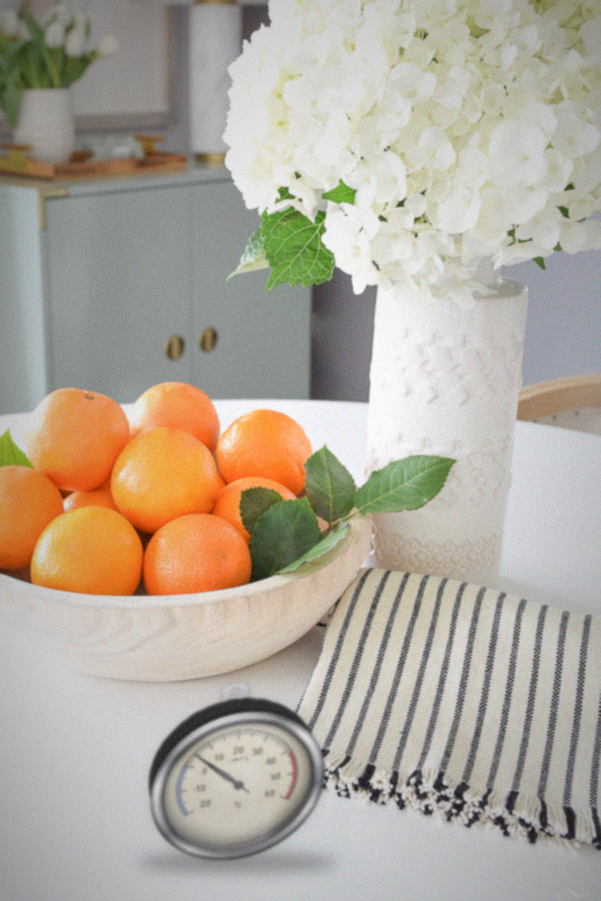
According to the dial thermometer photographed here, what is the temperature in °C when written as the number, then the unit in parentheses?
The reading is 5 (°C)
